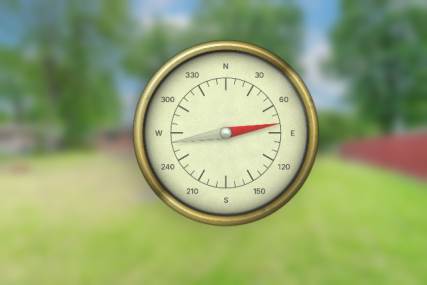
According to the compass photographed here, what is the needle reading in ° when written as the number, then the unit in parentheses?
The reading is 80 (°)
